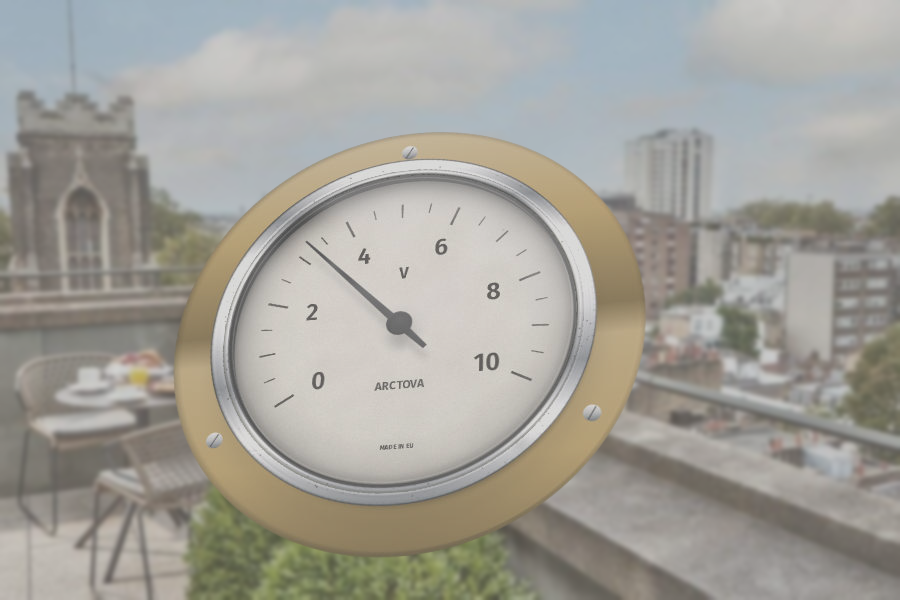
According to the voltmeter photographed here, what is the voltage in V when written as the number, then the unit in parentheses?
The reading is 3.25 (V)
